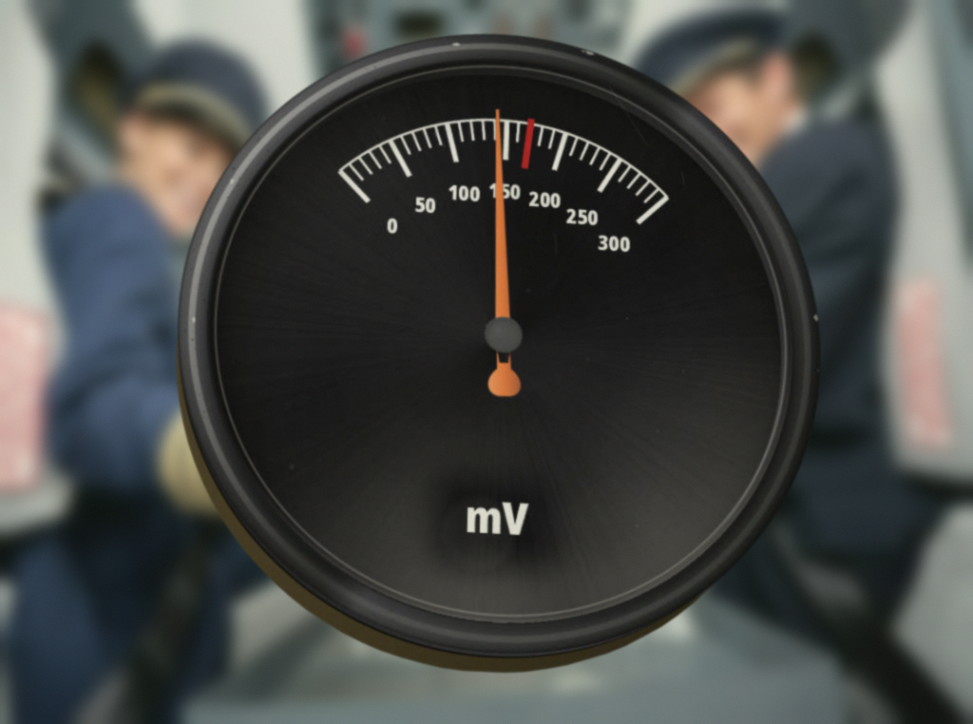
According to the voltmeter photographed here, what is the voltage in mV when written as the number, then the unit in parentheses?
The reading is 140 (mV)
